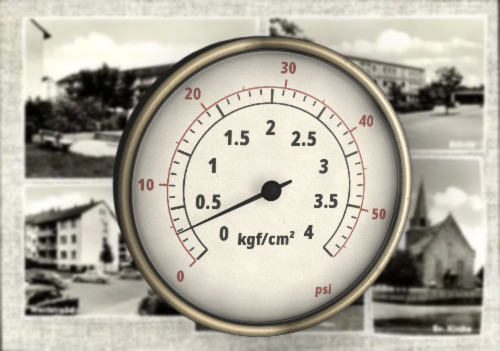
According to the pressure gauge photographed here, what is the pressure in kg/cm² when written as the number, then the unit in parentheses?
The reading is 0.3 (kg/cm²)
